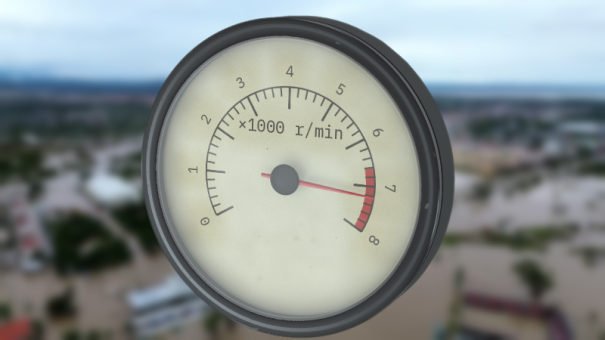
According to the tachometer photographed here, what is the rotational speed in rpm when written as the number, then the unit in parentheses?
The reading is 7200 (rpm)
